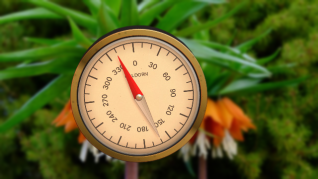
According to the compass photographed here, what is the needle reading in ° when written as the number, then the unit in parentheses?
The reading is 340 (°)
